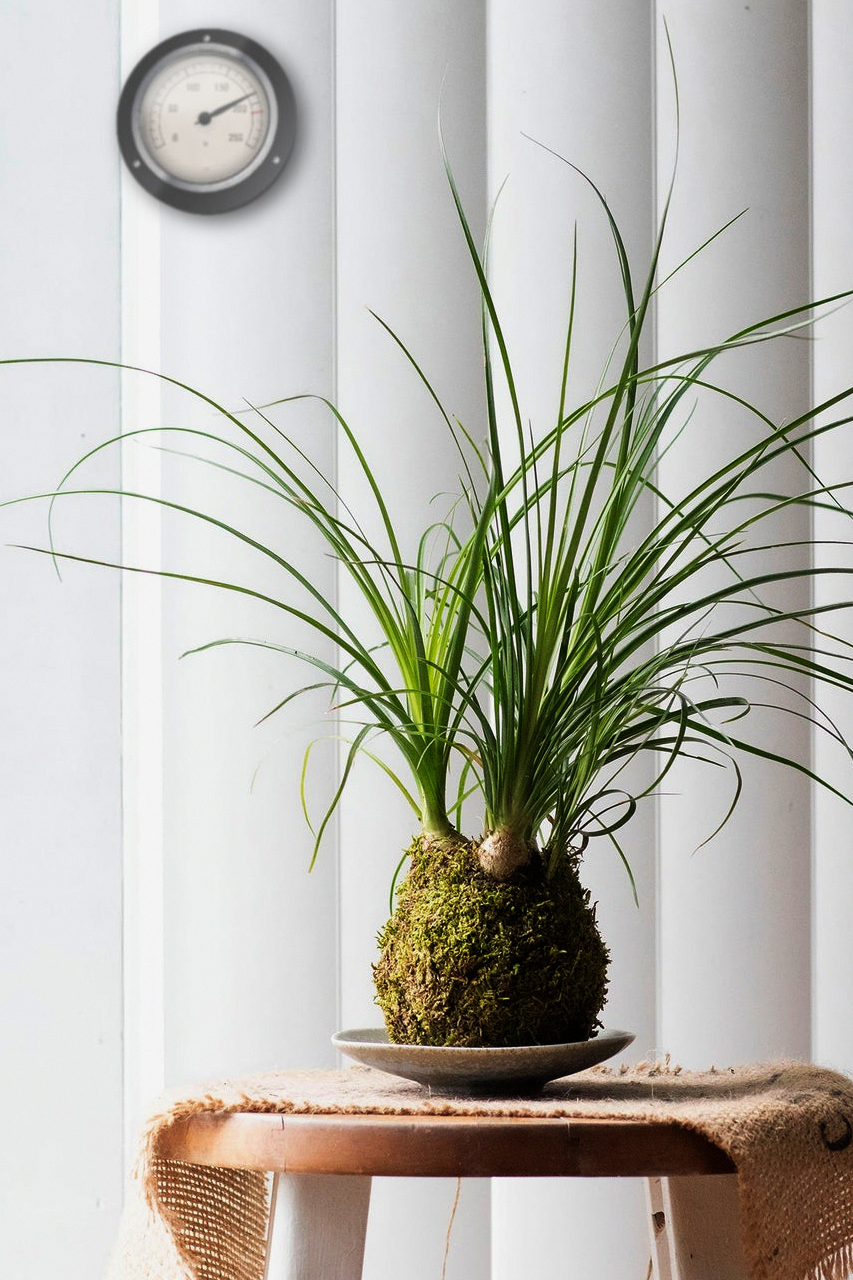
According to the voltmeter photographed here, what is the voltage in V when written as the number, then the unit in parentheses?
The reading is 190 (V)
